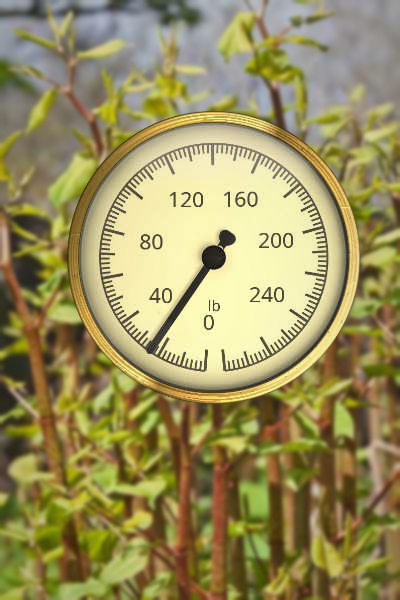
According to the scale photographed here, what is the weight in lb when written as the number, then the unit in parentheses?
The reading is 24 (lb)
